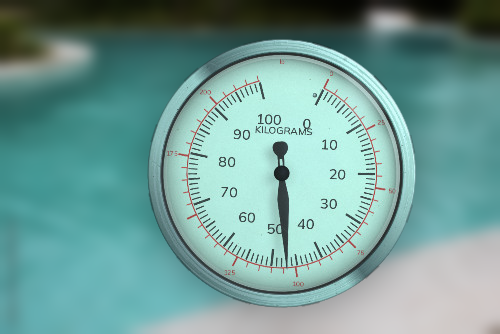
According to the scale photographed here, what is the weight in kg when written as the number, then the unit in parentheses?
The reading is 47 (kg)
